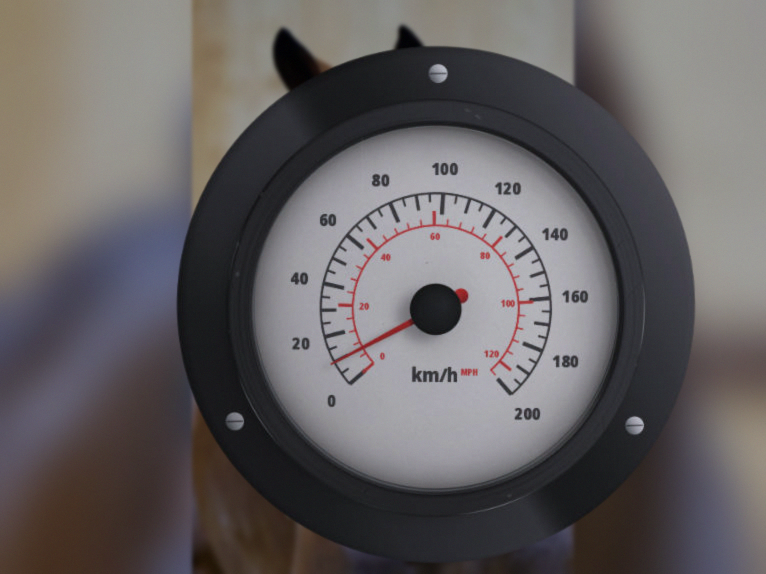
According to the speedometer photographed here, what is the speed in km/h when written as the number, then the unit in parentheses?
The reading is 10 (km/h)
